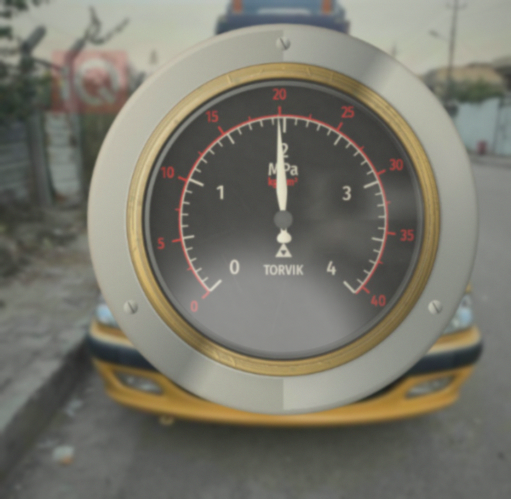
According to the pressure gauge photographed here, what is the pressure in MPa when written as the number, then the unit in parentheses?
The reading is 1.95 (MPa)
